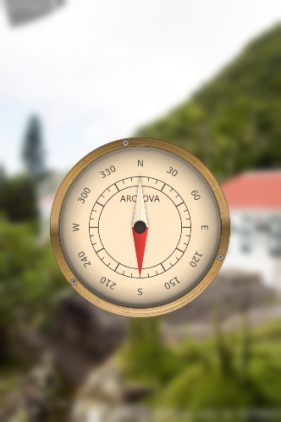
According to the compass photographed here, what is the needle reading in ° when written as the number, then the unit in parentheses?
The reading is 180 (°)
